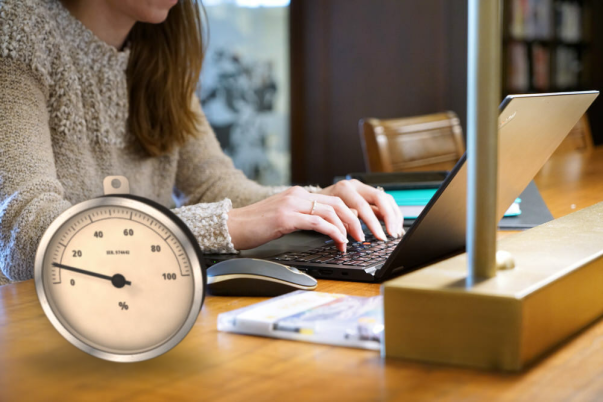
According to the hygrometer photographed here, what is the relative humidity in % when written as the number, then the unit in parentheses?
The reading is 10 (%)
